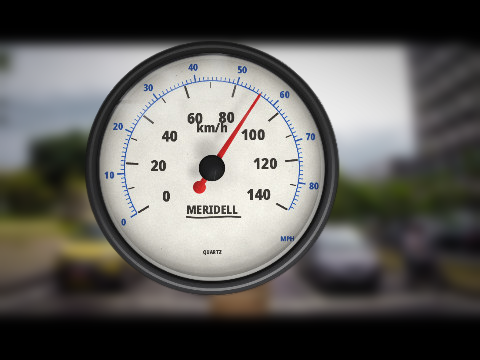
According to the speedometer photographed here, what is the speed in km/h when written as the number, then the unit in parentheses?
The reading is 90 (km/h)
